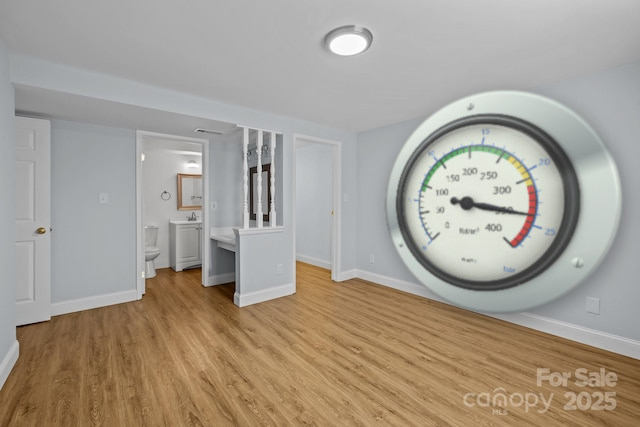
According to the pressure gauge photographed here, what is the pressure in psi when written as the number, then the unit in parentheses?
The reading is 350 (psi)
